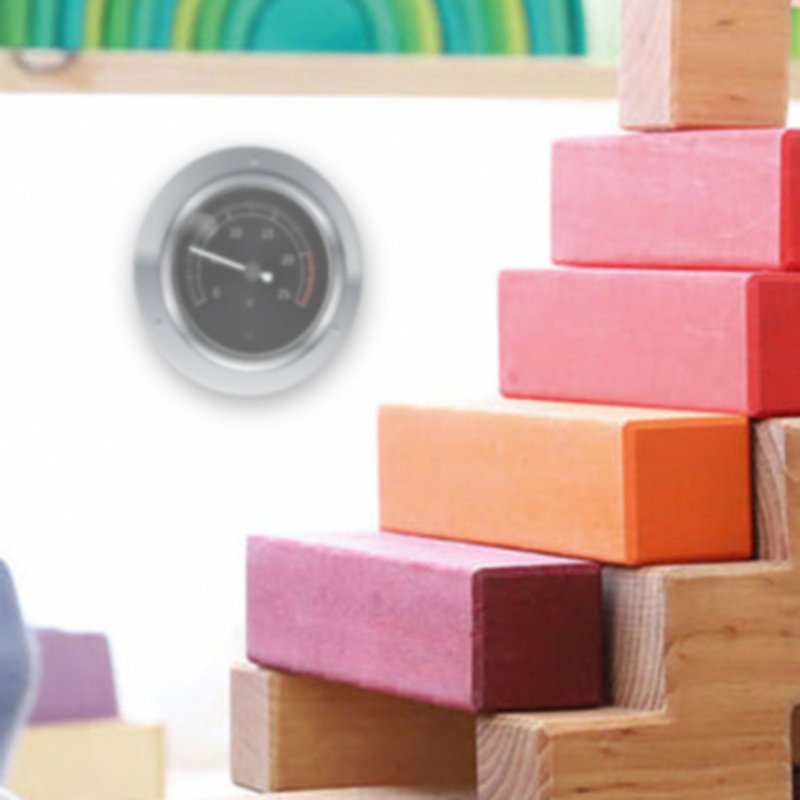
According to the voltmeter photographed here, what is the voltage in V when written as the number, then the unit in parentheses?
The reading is 5 (V)
